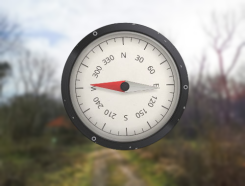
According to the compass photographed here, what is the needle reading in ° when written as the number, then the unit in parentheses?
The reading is 275 (°)
